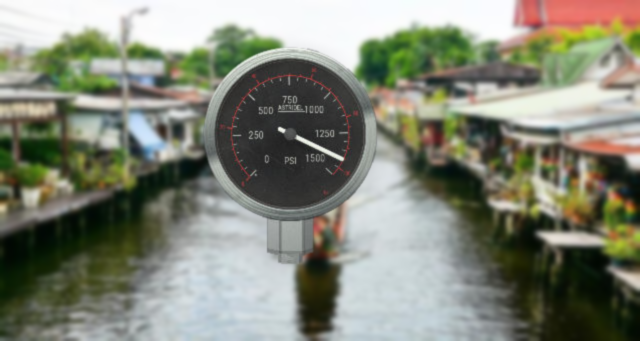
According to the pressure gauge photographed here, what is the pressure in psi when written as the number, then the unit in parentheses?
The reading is 1400 (psi)
